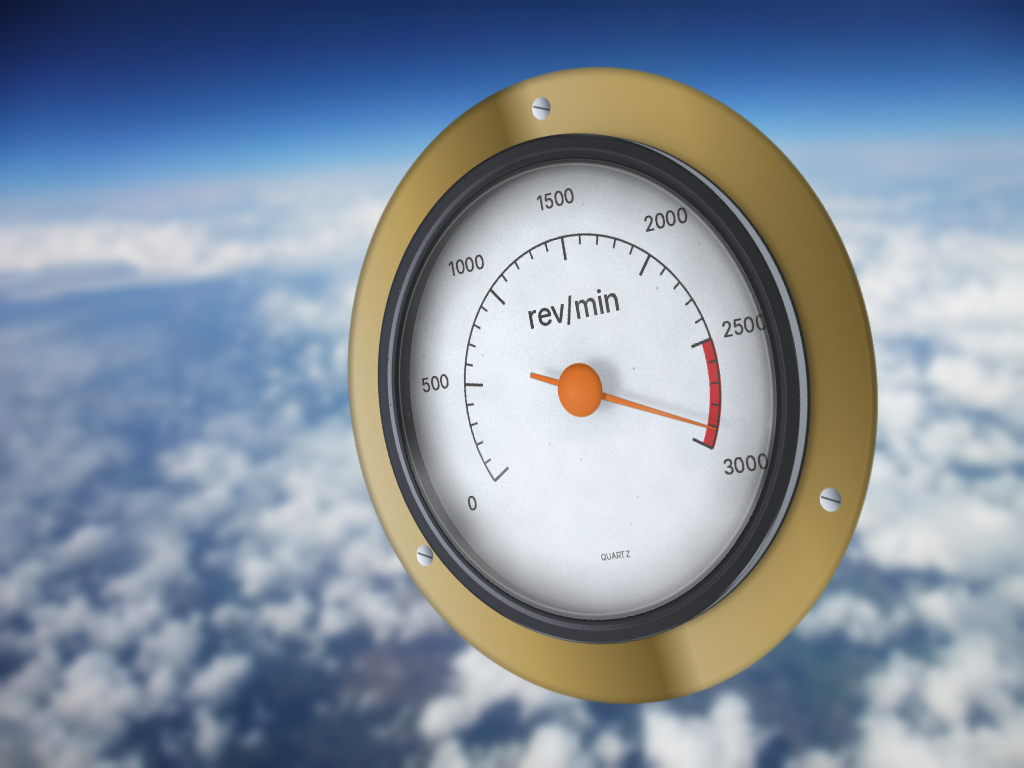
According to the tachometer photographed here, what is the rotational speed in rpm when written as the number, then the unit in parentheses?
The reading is 2900 (rpm)
